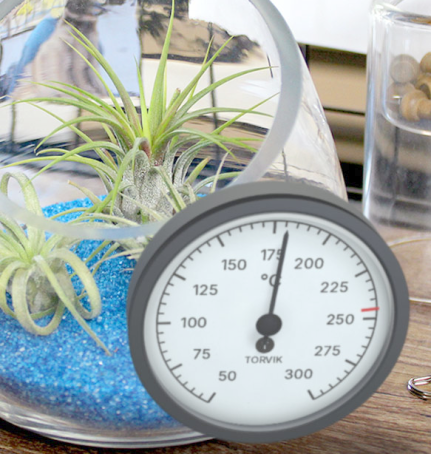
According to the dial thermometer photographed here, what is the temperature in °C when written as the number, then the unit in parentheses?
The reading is 180 (°C)
